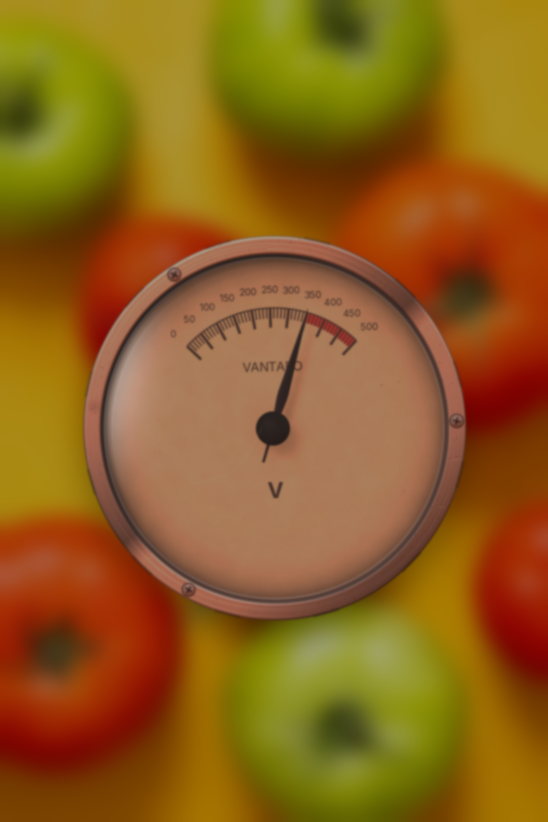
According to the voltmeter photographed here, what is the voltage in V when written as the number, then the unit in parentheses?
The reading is 350 (V)
